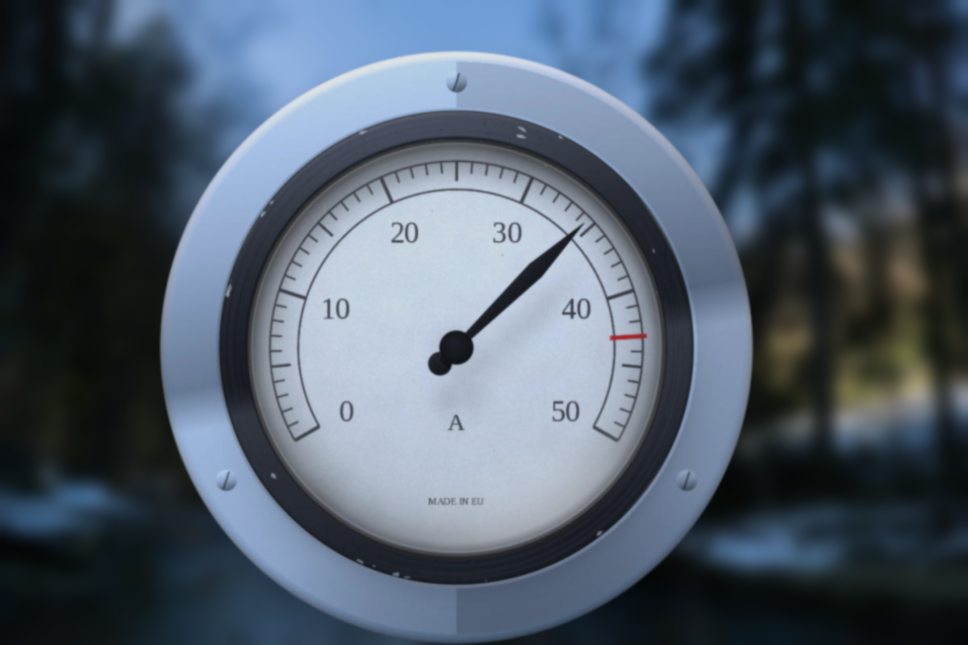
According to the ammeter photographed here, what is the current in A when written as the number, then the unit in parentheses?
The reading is 34.5 (A)
